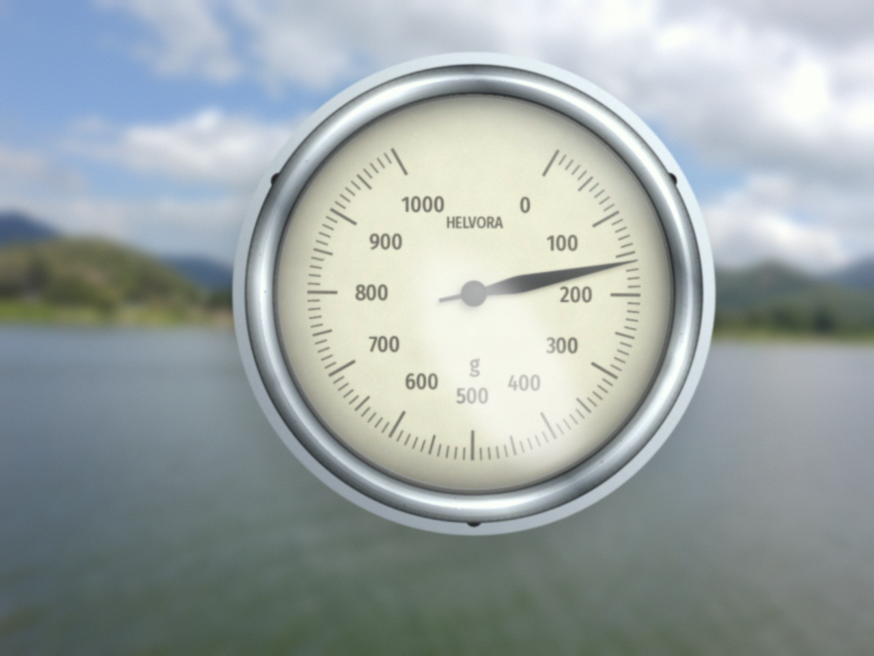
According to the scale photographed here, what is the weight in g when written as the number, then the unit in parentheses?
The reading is 160 (g)
